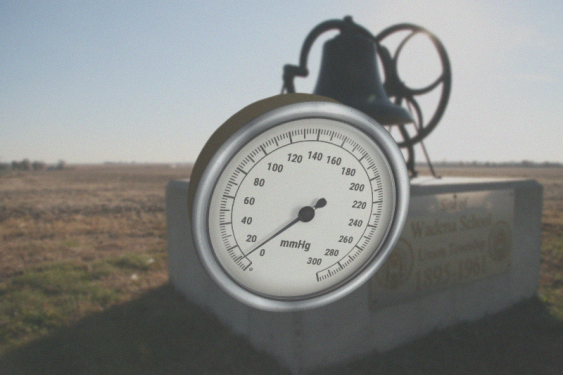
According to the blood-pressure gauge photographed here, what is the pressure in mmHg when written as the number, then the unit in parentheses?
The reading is 10 (mmHg)
